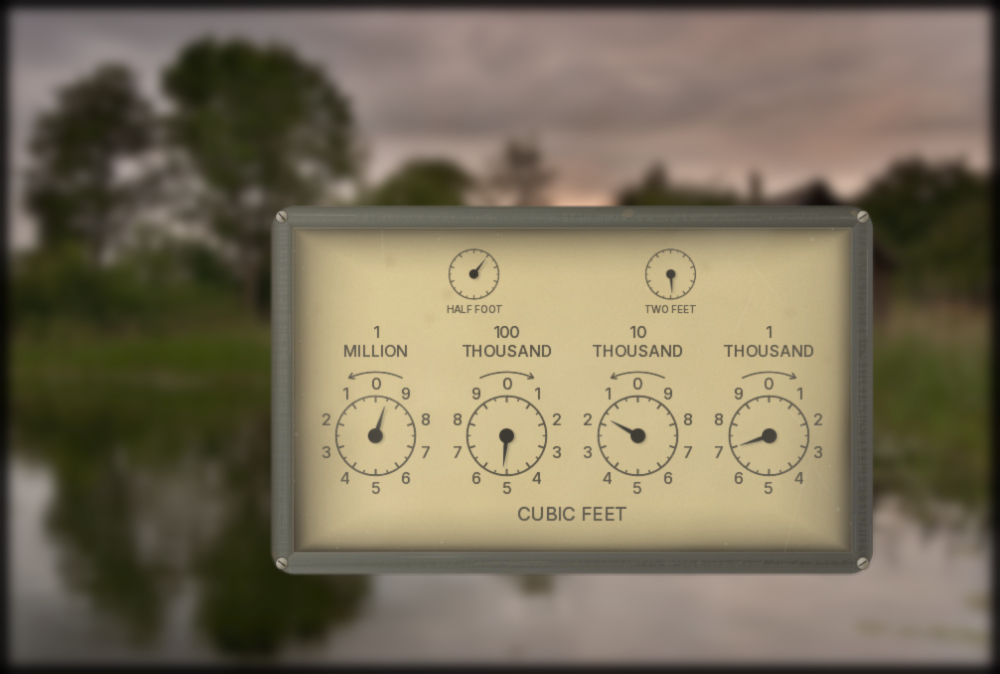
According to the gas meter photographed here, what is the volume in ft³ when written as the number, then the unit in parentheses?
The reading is 951700 (ft³)
